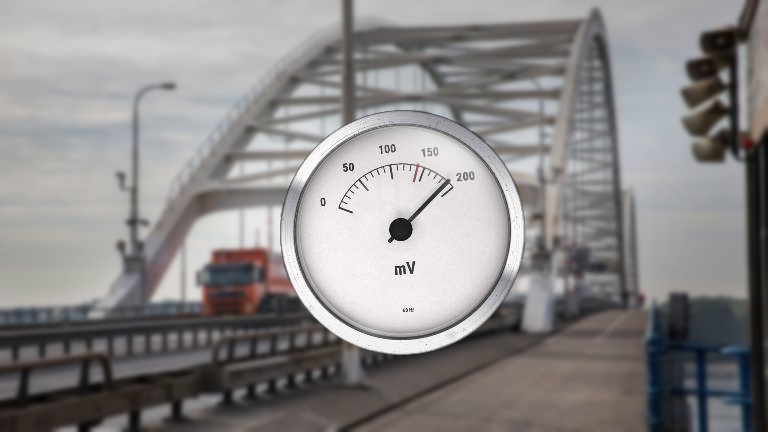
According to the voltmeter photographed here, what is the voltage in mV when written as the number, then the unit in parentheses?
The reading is 190 (mV)
